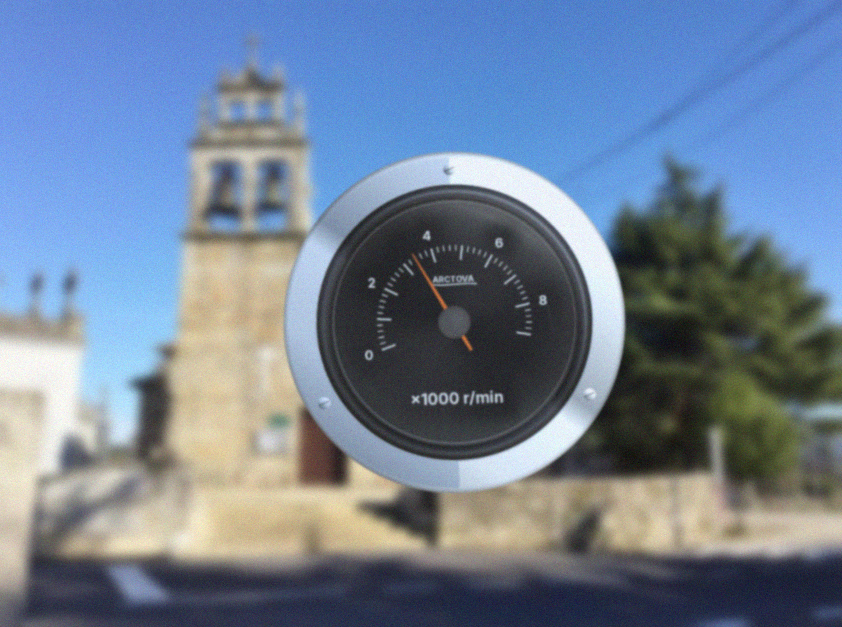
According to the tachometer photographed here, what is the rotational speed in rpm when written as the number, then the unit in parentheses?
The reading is 3400 (rpm)
